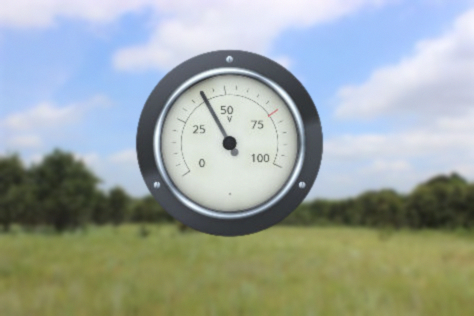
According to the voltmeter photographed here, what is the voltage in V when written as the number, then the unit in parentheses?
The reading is 40 (V)
